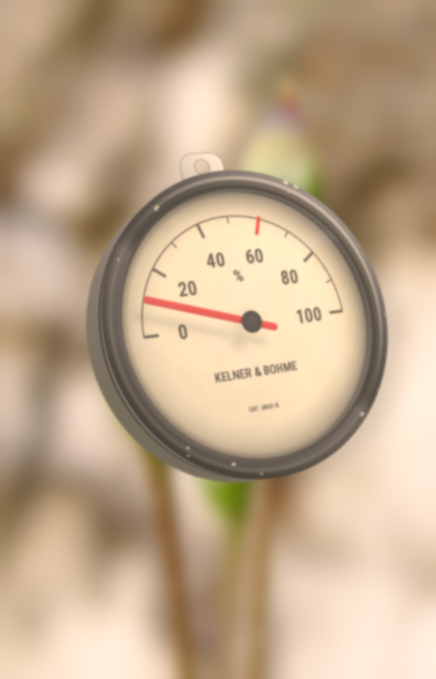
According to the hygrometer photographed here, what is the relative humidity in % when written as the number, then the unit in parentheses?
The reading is 10 (%)
